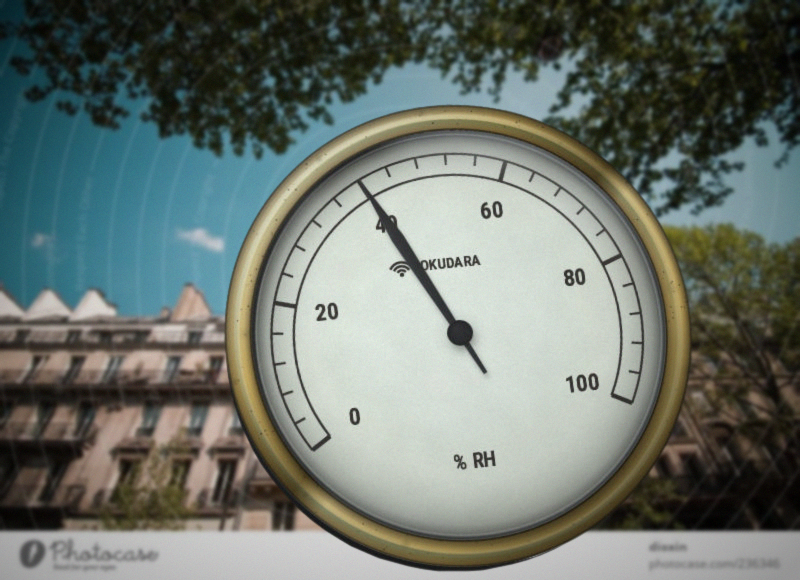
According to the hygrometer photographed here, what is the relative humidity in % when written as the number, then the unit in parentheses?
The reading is 40 (%)
